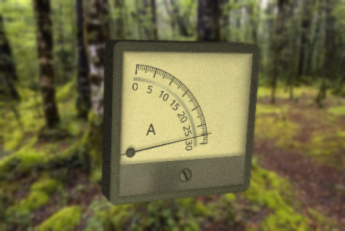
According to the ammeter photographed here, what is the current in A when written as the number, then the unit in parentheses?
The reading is 27.5 (A)
